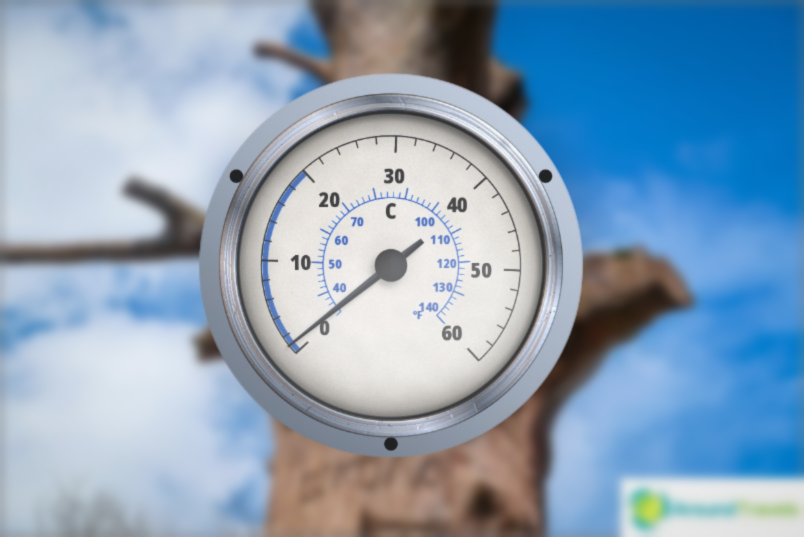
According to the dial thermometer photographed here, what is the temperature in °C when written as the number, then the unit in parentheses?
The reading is 1 (°C)
